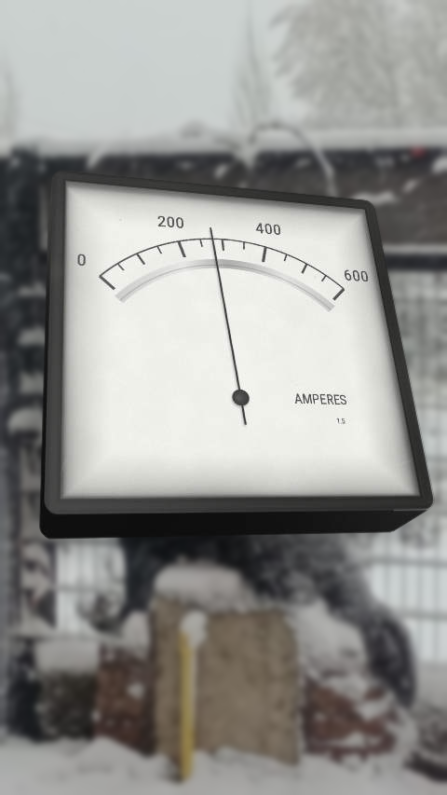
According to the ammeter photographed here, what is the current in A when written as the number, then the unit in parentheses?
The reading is 275 (A)
